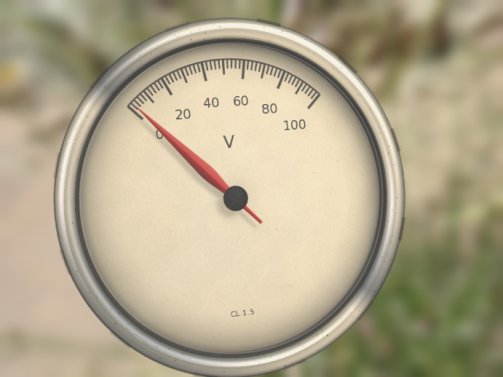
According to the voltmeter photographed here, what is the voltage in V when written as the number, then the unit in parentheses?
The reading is 2 (V)
